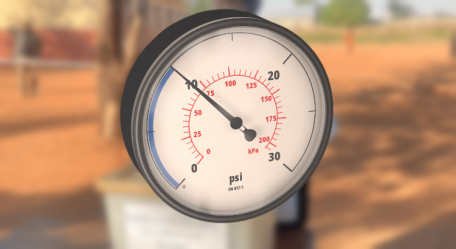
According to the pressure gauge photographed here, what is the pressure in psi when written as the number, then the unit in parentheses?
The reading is 10 (psi)
